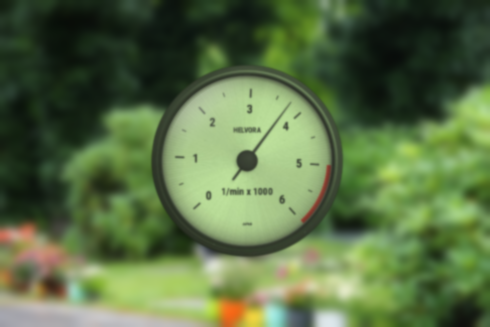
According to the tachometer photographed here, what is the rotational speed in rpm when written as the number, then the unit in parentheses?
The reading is 3750 (rpm)
